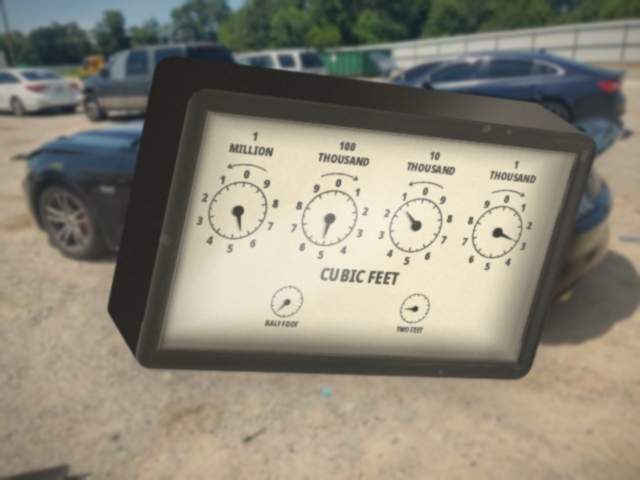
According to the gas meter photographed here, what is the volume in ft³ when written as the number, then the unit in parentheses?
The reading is 551300 (ft³)
